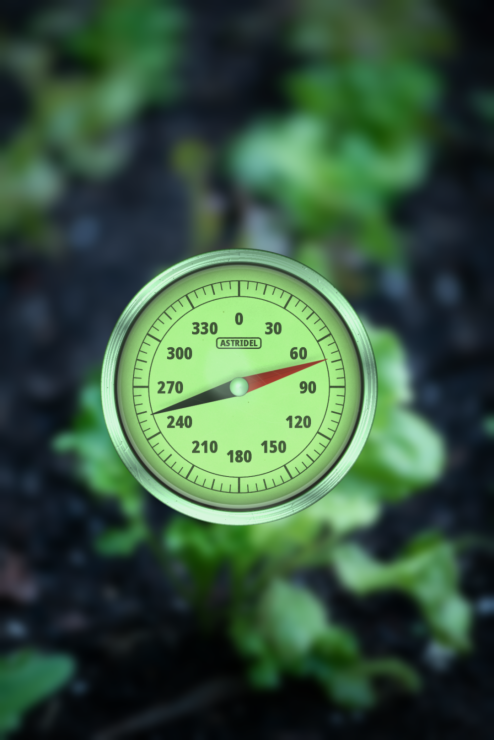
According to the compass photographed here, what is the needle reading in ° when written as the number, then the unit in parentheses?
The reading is 72.5 (°)
